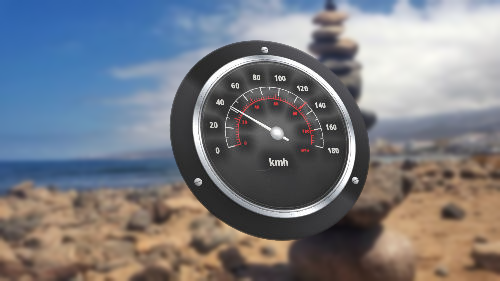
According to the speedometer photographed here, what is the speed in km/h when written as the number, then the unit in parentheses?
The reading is 40 (km/h)
